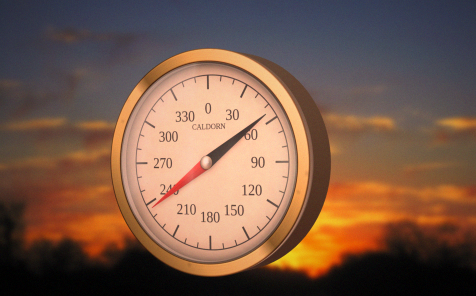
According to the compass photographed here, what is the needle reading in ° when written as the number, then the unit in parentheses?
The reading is 235 (°)
